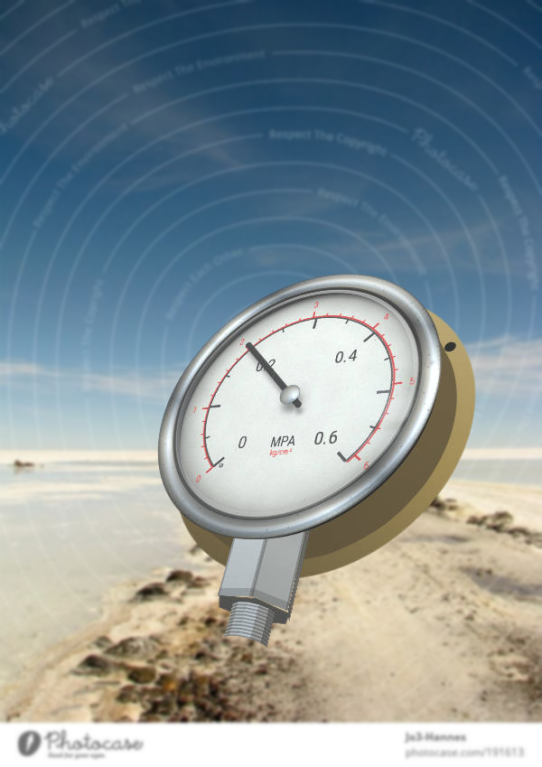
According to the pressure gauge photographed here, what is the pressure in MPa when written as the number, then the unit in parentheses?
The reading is 0.2 (MPa)
